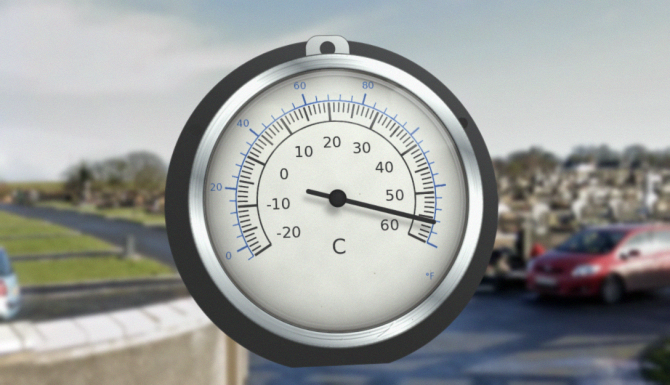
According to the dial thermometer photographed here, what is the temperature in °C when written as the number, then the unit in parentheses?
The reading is 56 (°C)
